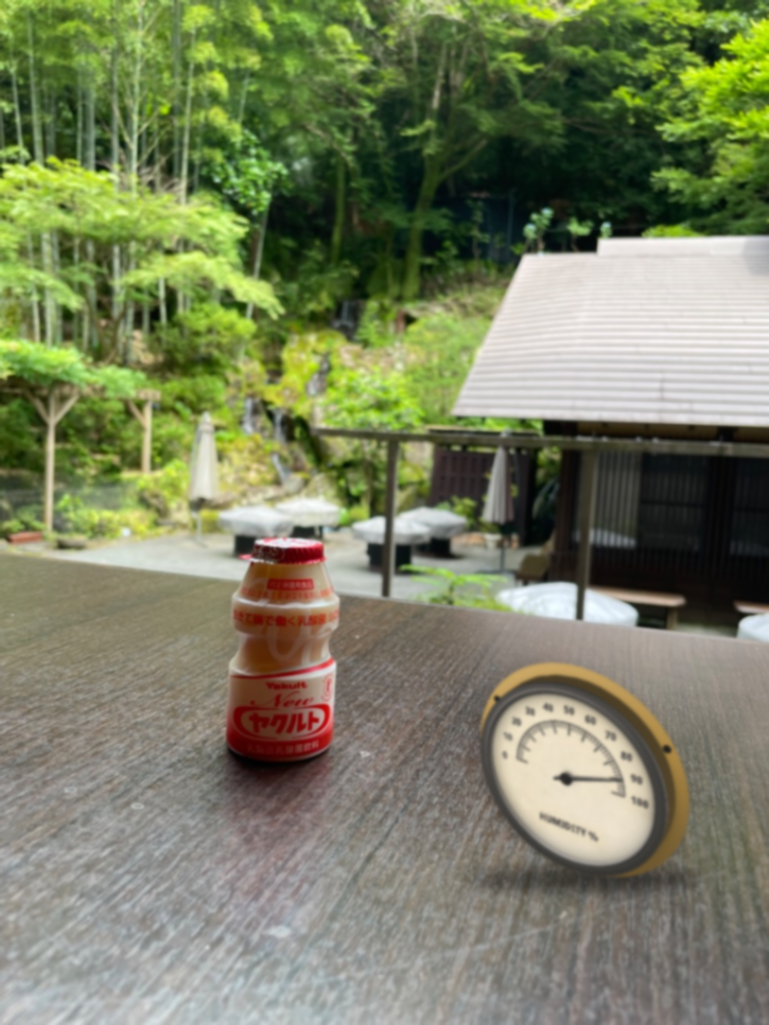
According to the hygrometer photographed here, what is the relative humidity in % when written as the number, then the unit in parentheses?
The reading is 90 (%)
